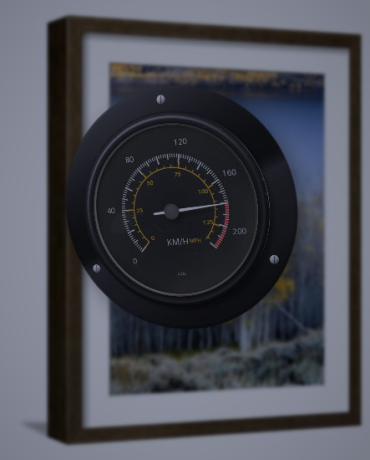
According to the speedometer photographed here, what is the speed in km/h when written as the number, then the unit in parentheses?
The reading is 180 (km/h)
